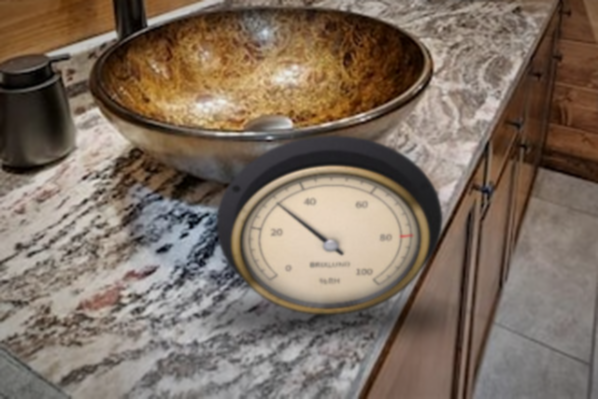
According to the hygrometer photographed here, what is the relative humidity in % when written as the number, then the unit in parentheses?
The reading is 32 (%)
